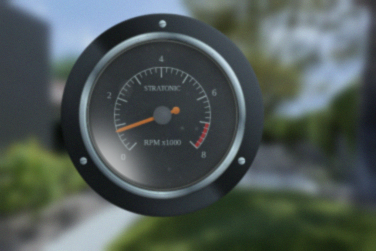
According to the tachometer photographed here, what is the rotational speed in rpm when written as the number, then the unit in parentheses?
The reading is 800 (rpm)
